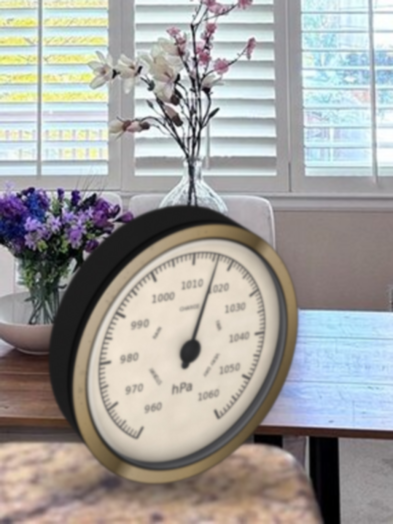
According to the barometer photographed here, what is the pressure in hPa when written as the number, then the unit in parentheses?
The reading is 1015 (hPa)
